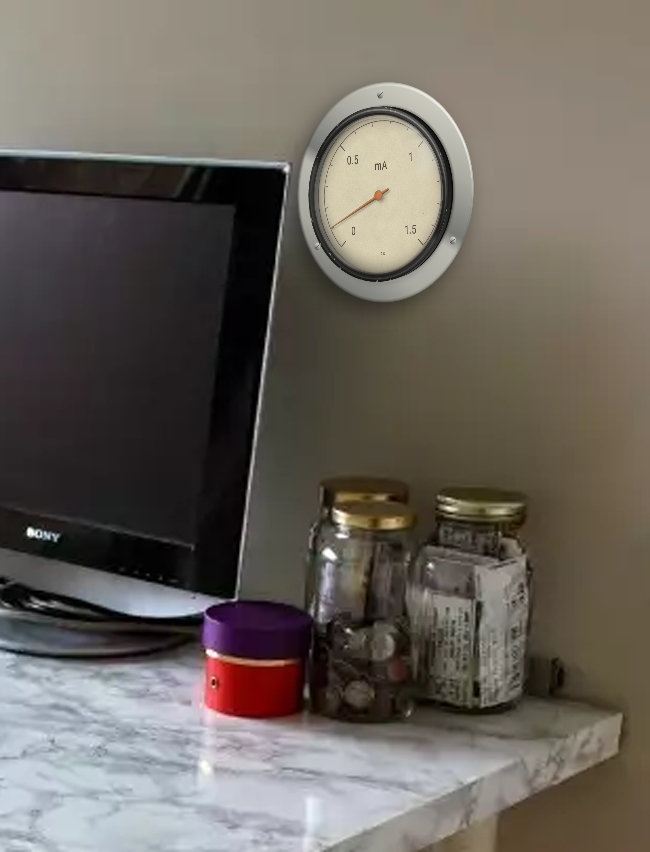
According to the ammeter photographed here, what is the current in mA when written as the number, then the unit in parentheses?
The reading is 0.1 (mA)
